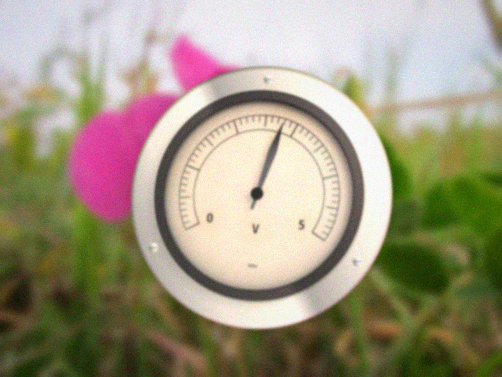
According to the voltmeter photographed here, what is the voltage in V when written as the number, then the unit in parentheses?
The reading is 2.8 (V)
